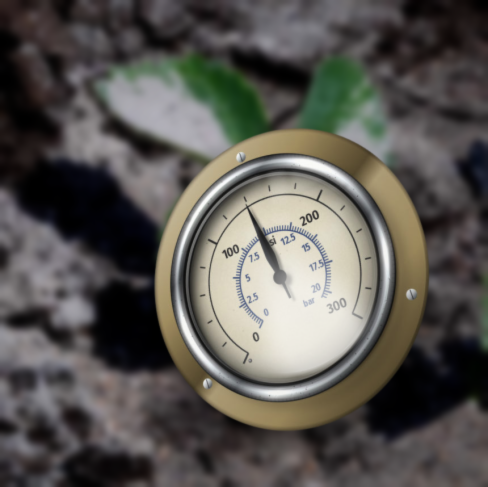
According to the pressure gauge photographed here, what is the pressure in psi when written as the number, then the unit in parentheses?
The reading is 140 (psi)
